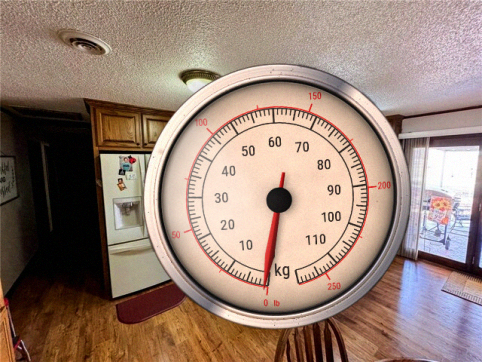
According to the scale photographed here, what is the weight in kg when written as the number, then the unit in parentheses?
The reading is 1 (kg)
